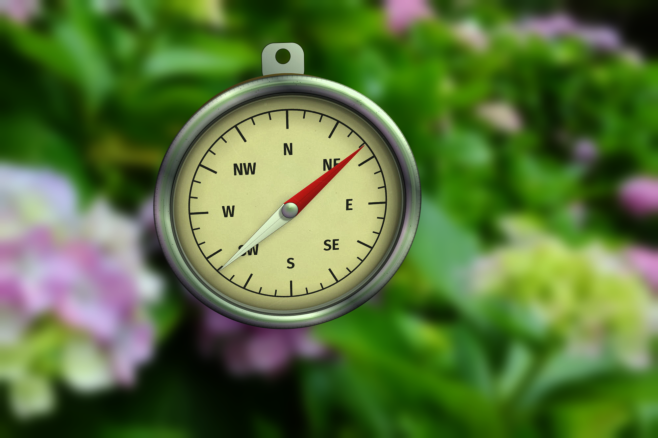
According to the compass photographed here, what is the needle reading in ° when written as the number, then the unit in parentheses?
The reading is 50 (°)
